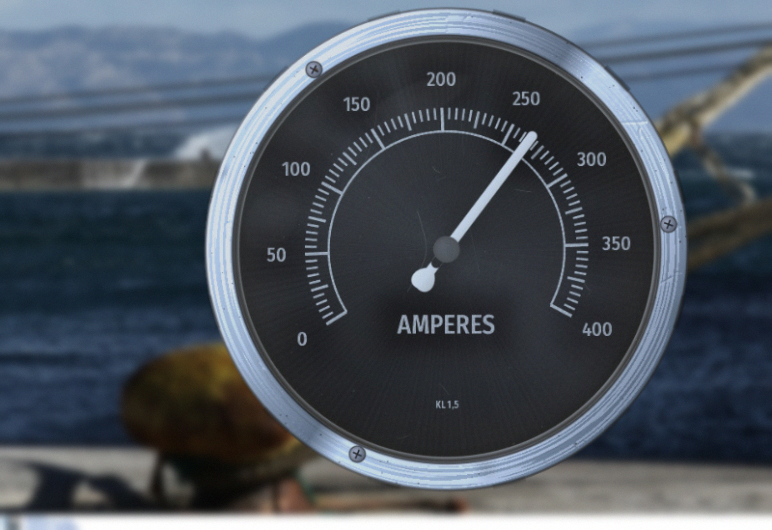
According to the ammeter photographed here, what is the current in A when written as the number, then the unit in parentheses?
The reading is 265 (A)
